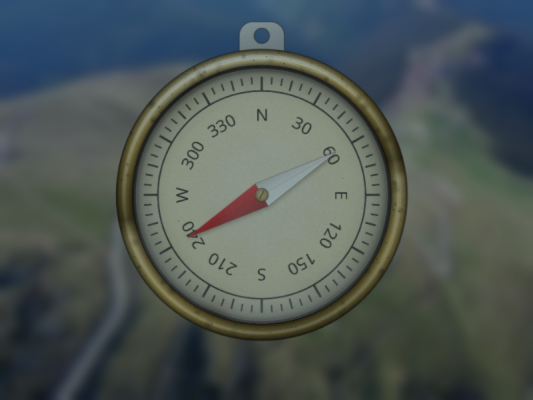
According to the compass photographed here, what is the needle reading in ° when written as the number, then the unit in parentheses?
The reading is 240 (°)
